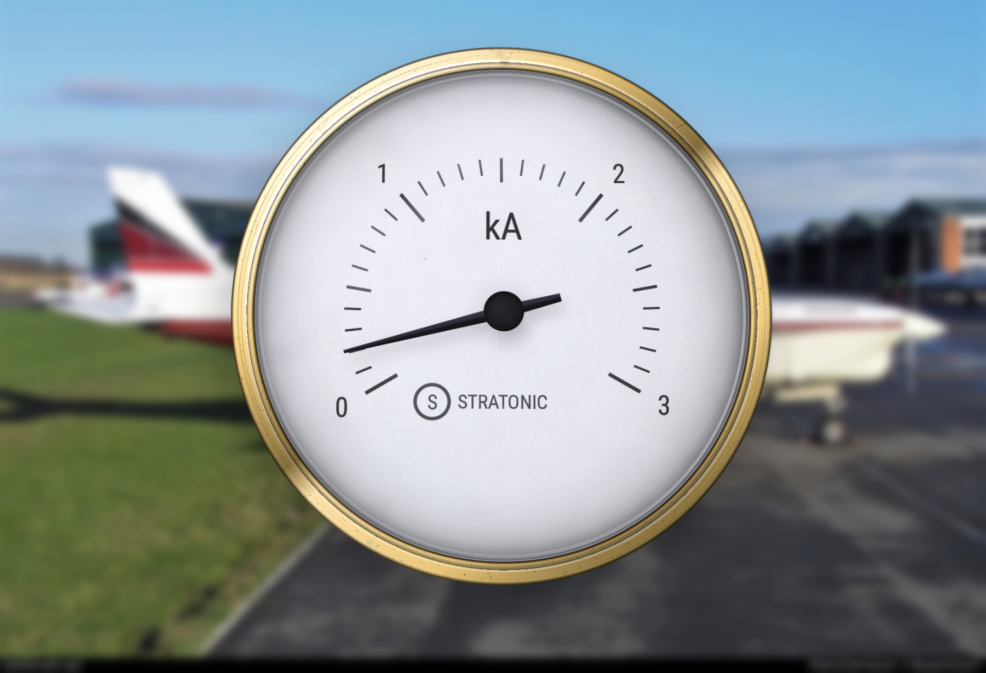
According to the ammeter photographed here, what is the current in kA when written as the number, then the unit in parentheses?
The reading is 0.2 (kA)
